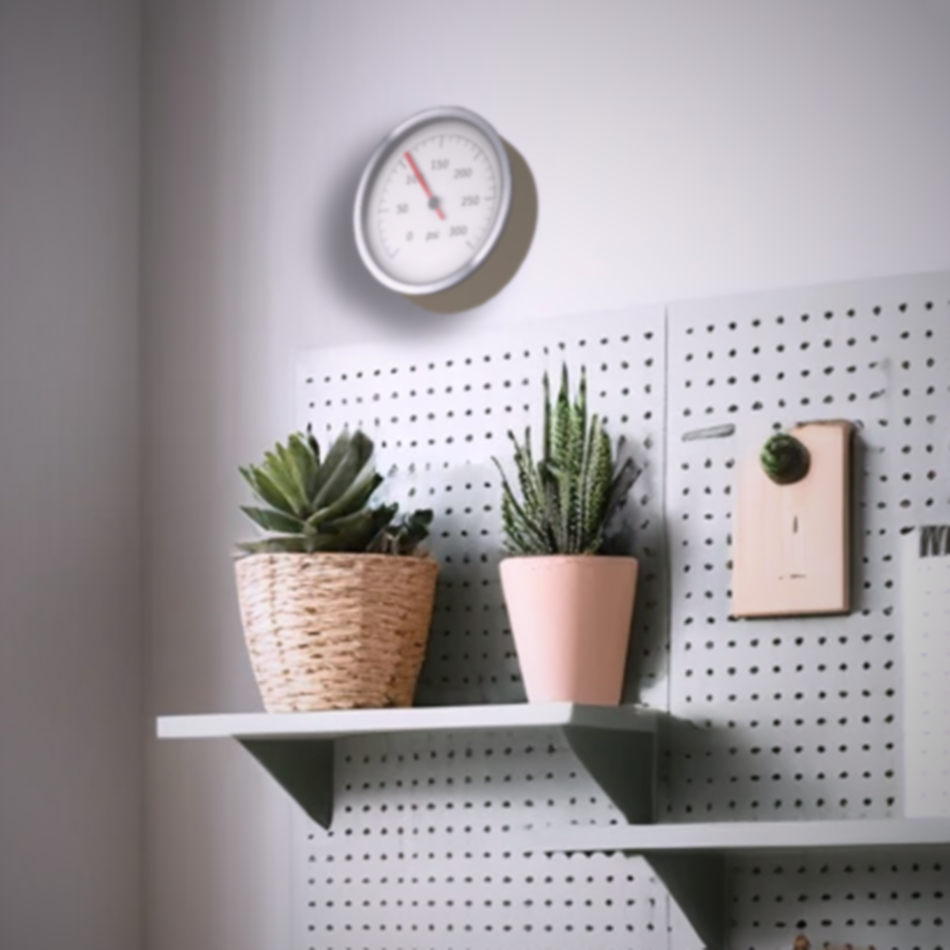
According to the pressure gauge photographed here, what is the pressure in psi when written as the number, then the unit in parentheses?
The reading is 110 (psi)
